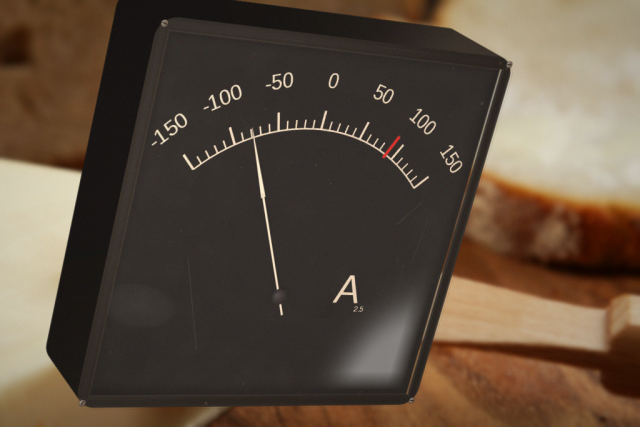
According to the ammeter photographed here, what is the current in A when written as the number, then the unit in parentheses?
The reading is -80 (A)
